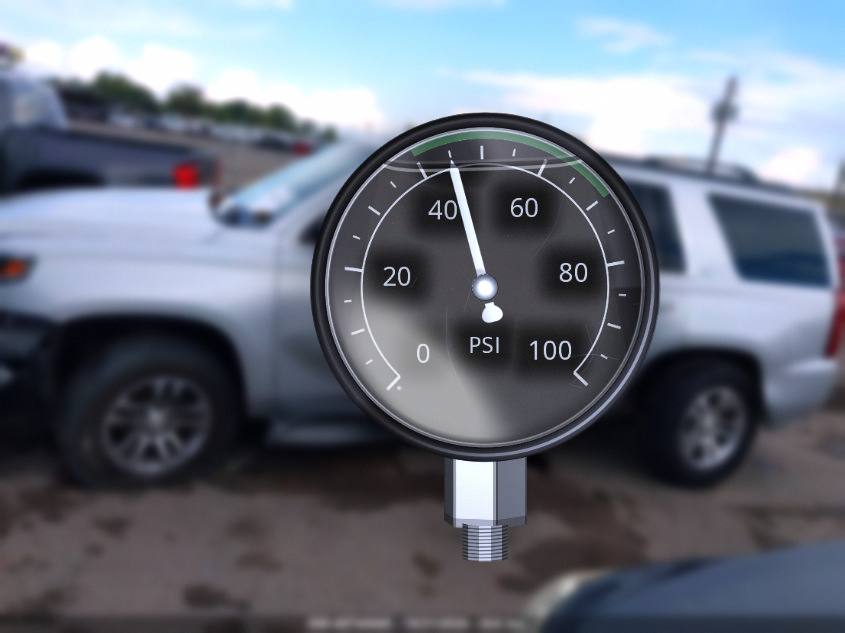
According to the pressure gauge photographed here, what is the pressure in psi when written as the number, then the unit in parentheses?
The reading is 45 (psi)
